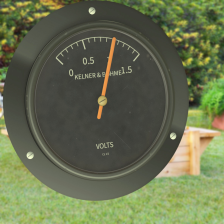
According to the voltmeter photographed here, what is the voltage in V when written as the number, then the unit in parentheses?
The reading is 1 (V)
